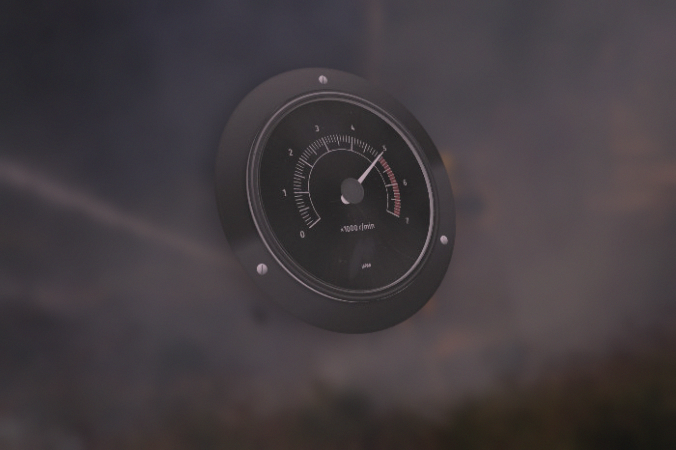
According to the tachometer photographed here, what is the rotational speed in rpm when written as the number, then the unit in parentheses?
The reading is 5000 (rpm)
